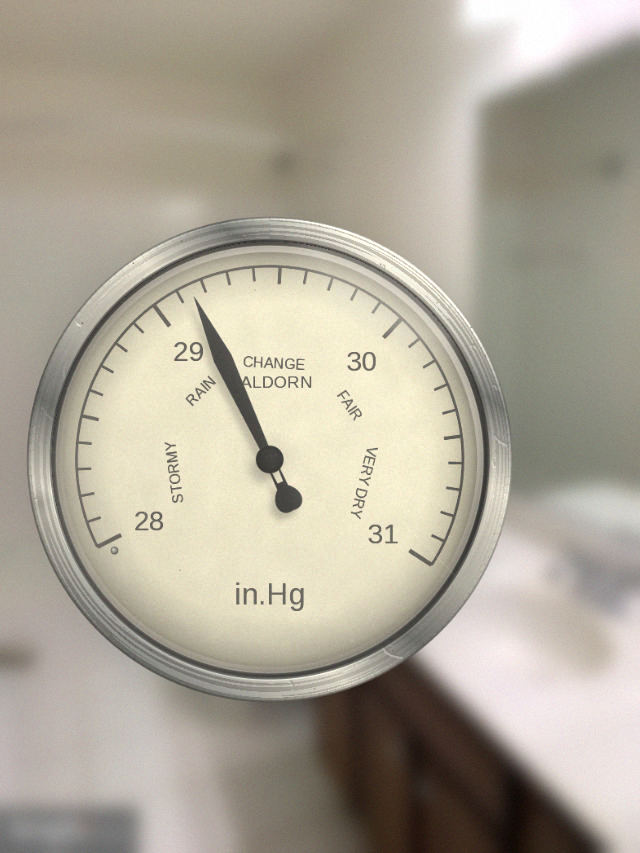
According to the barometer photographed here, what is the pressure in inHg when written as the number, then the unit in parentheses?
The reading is 29.15 (inHg)
